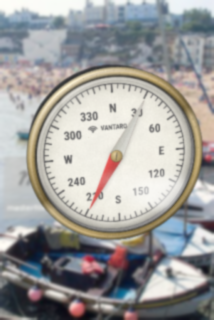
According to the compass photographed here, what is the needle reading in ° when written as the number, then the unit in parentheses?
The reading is 210 (°)
